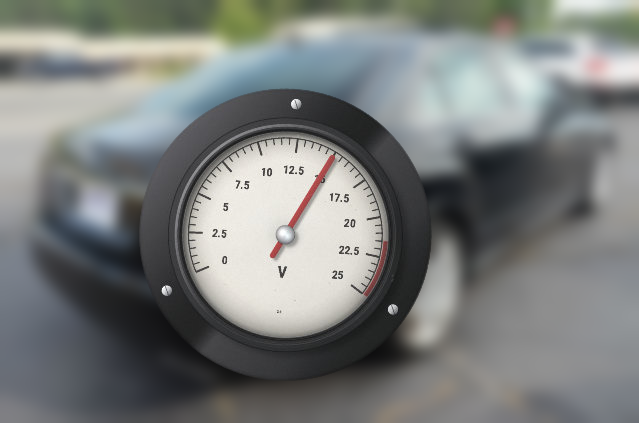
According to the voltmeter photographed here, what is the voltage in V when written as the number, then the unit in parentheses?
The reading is 15 (V)
